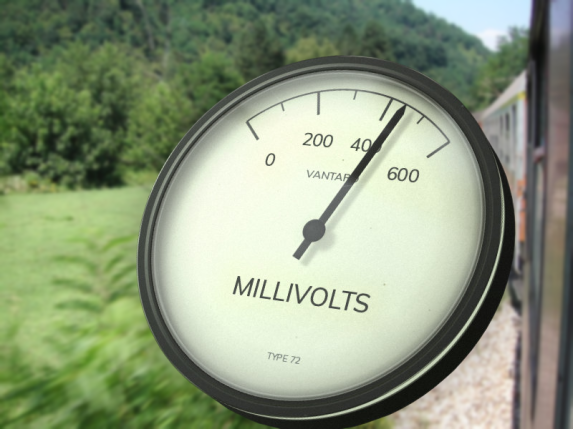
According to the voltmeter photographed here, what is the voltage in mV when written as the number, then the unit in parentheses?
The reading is 450 (mV)
